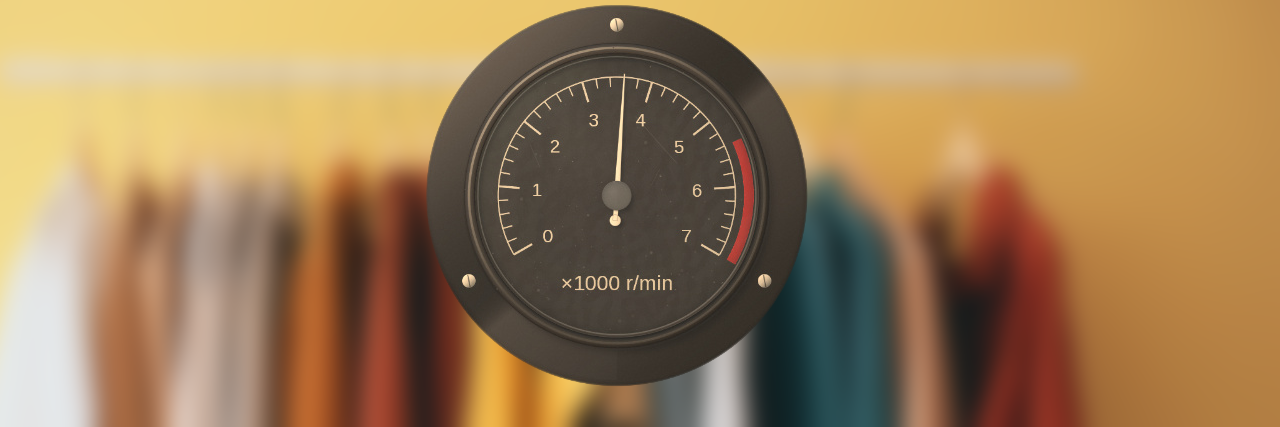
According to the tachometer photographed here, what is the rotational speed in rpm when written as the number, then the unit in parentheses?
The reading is 3600 (rpm)
